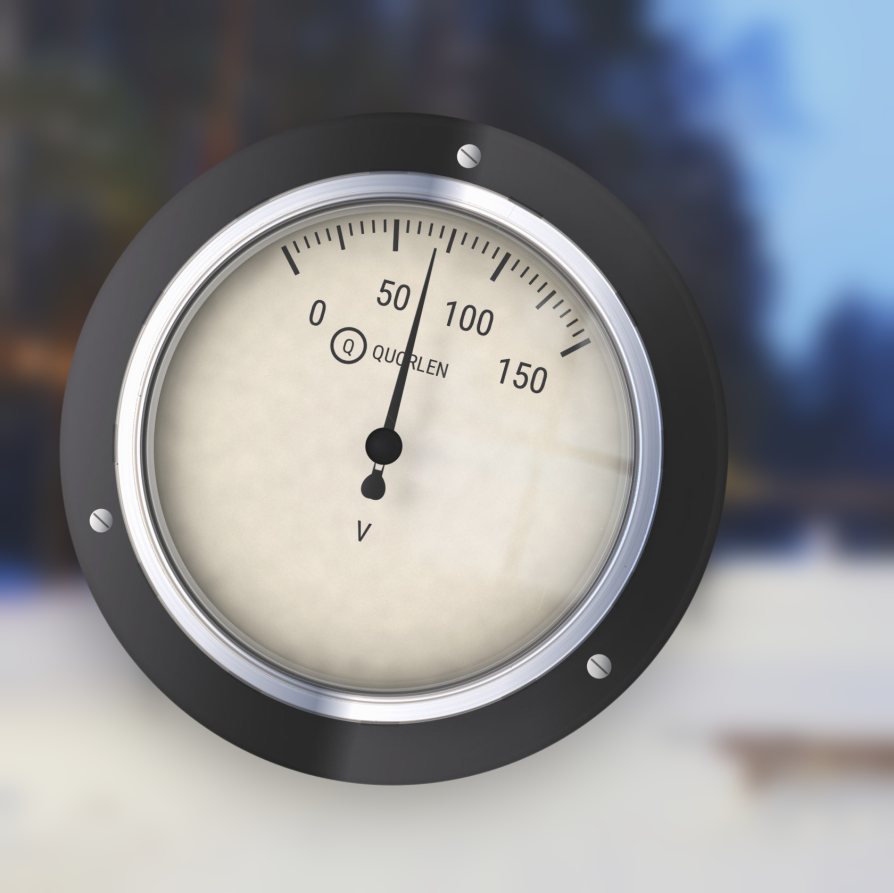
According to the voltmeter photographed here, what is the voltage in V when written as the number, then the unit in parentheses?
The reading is 70 (V)
